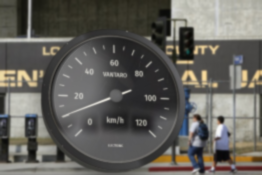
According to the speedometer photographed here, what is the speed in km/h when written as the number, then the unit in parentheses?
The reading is 10 (km/h)
